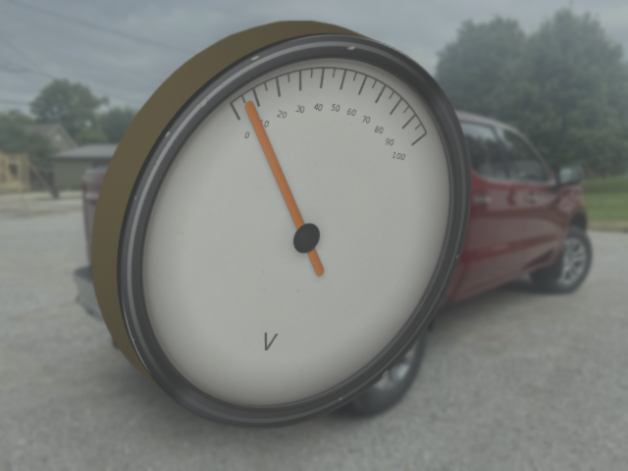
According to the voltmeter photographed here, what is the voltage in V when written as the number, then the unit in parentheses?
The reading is 5 (V)
